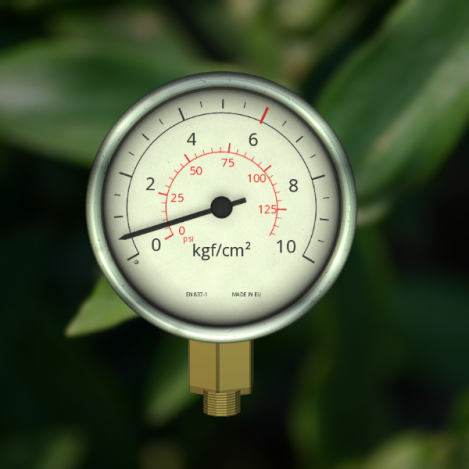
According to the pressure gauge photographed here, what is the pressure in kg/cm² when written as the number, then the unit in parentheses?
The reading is 0.5 (kg/cm²)
